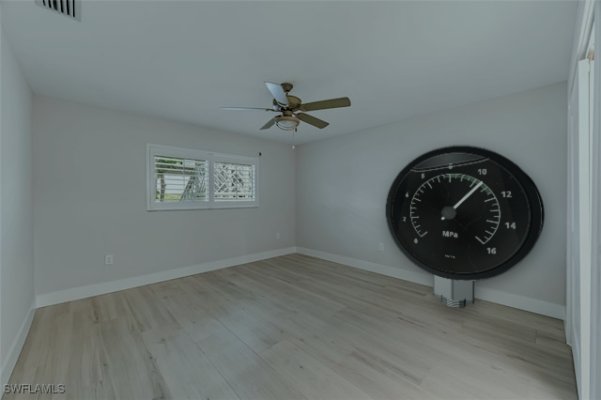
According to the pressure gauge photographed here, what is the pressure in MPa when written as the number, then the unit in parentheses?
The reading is 10.5 (MPa)
